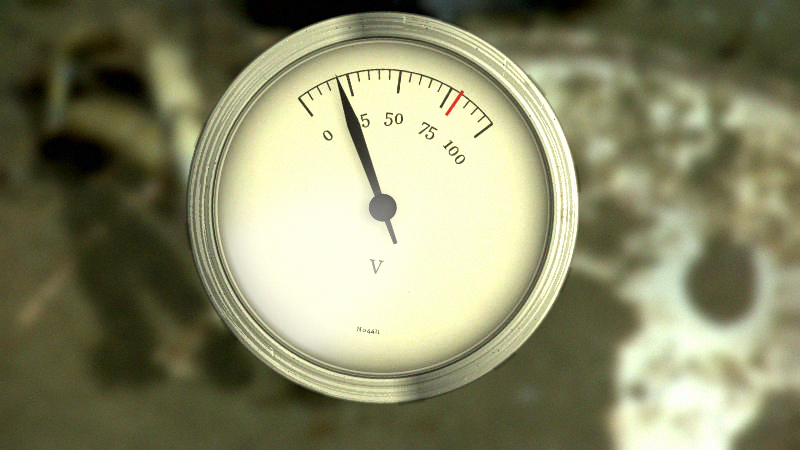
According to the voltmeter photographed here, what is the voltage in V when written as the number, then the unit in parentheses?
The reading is 20 (V)
